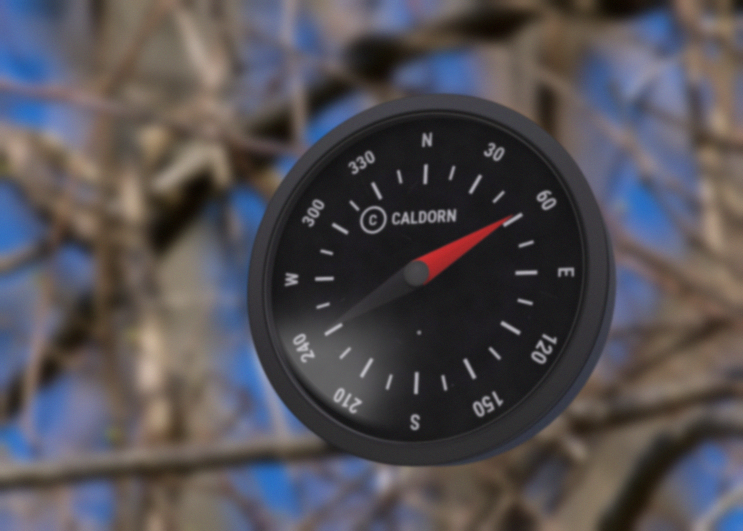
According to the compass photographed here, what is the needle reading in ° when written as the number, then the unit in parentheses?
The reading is 60 (°)
